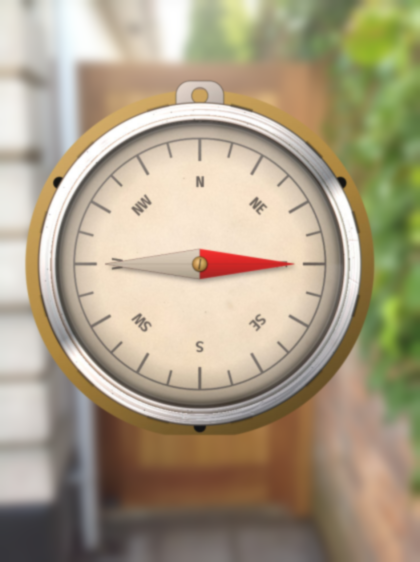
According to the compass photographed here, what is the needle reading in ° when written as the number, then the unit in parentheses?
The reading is 90 (°)
